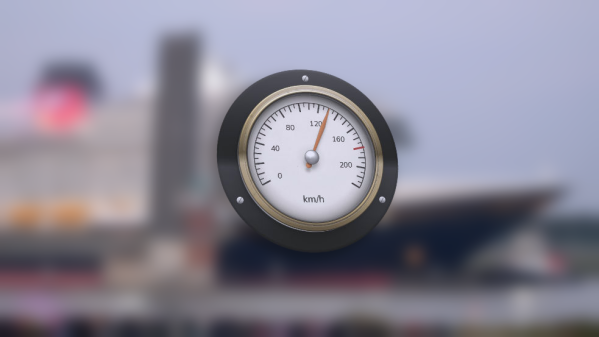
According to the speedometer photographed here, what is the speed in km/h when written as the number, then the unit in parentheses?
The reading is 130 (km/h)
